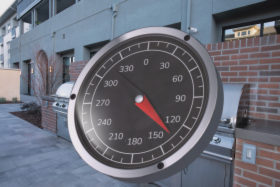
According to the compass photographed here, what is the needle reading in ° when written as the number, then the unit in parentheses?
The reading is 135 (°)
